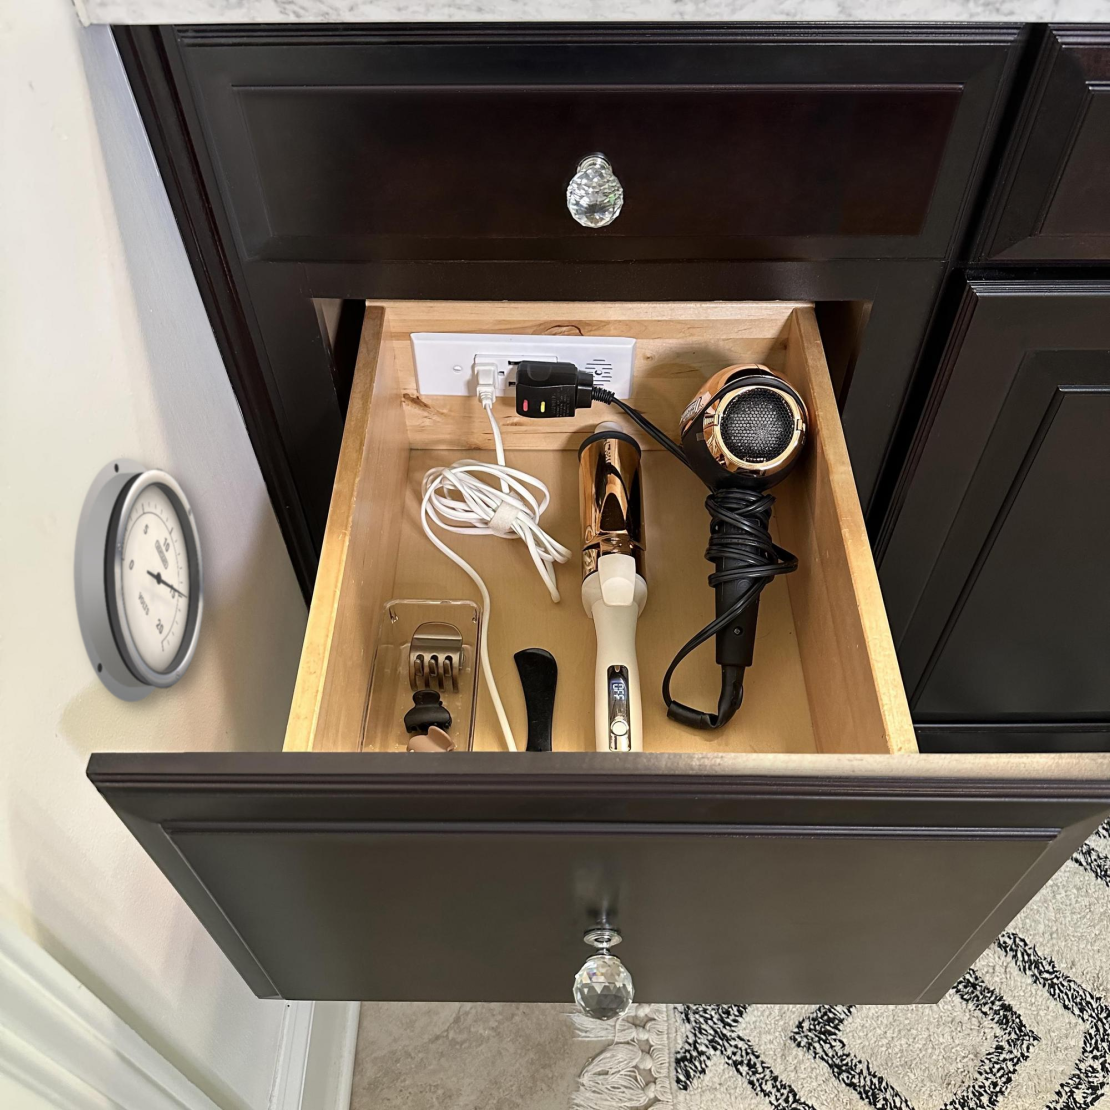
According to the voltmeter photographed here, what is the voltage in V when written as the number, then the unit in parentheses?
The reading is 15 (V)
